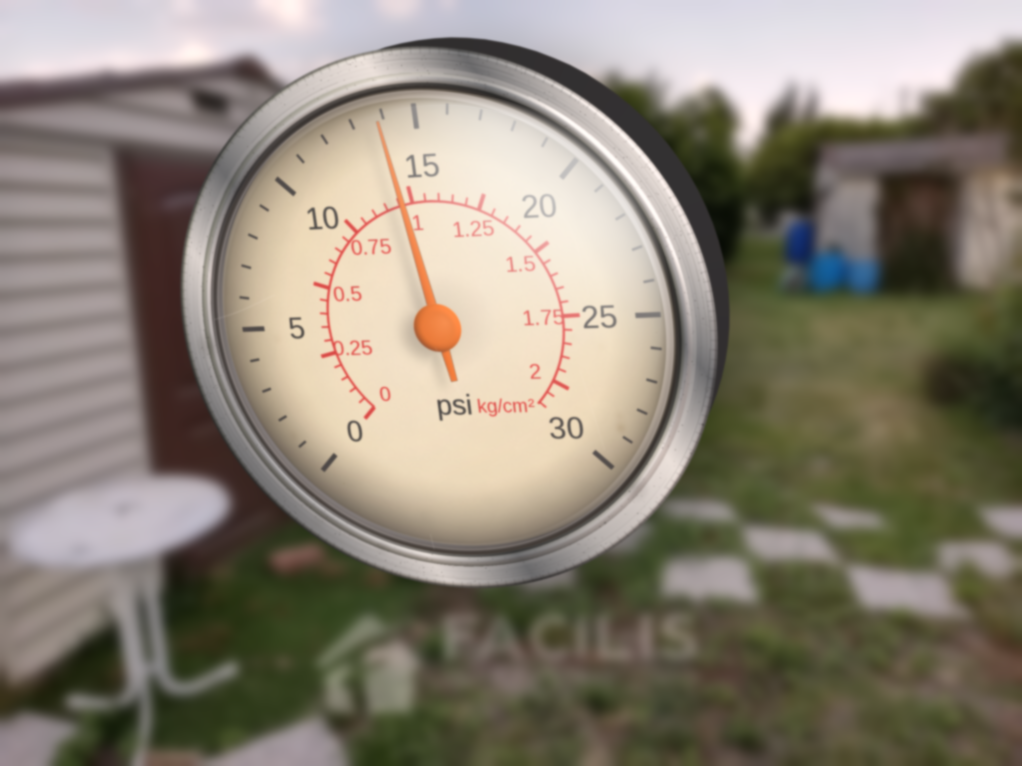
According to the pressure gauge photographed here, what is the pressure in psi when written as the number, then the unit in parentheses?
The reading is 14 (psi)
